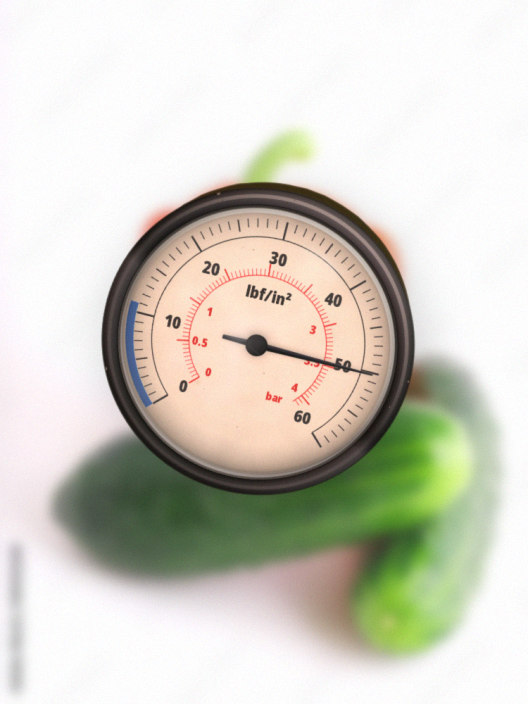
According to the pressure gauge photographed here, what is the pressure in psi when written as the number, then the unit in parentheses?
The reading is 50 (psi)
